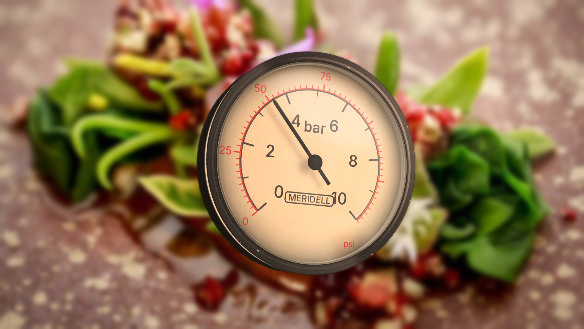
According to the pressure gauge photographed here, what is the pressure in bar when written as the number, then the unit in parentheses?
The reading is 3.5 (bar)
